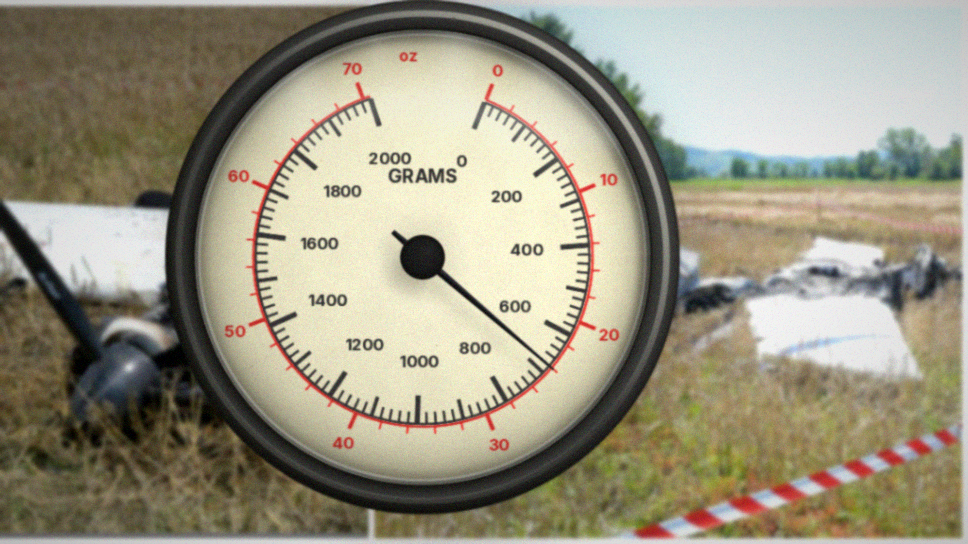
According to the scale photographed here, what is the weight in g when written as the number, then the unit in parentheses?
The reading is 680 (g)
